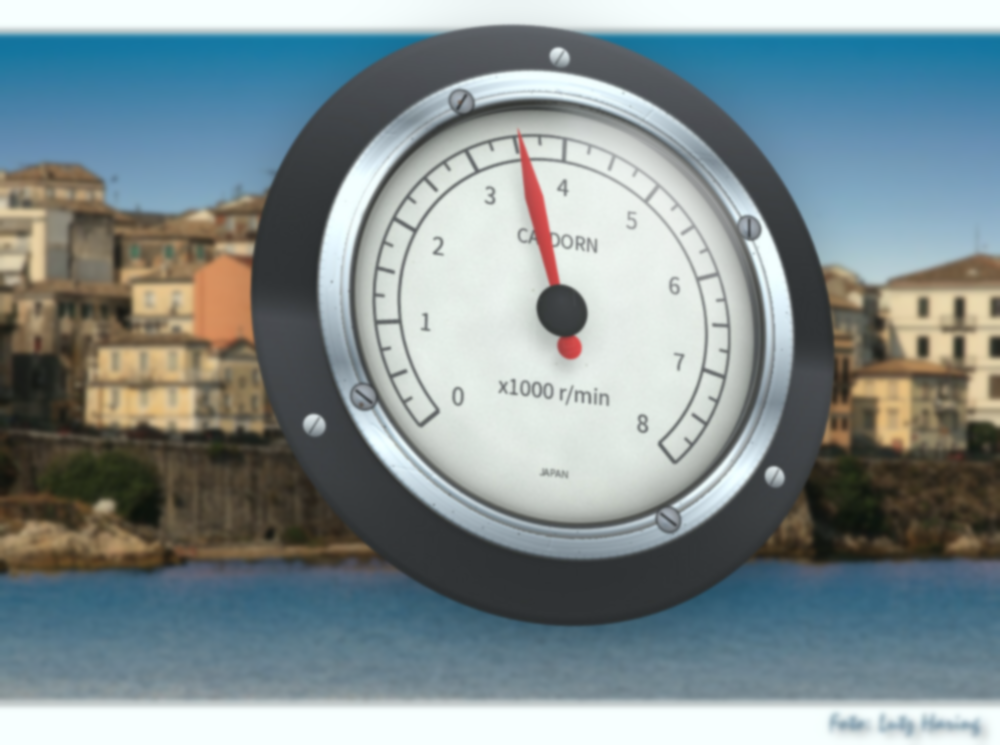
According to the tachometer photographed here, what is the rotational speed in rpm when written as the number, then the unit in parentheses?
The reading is 3500 (rpm)
